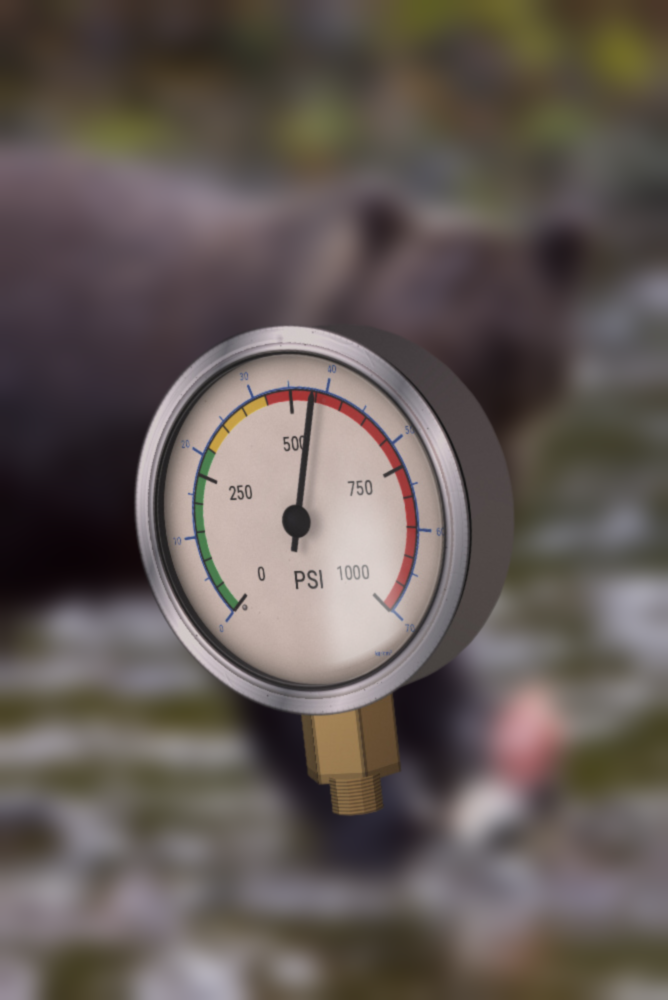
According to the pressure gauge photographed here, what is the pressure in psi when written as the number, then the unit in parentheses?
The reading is 550 (psi)
